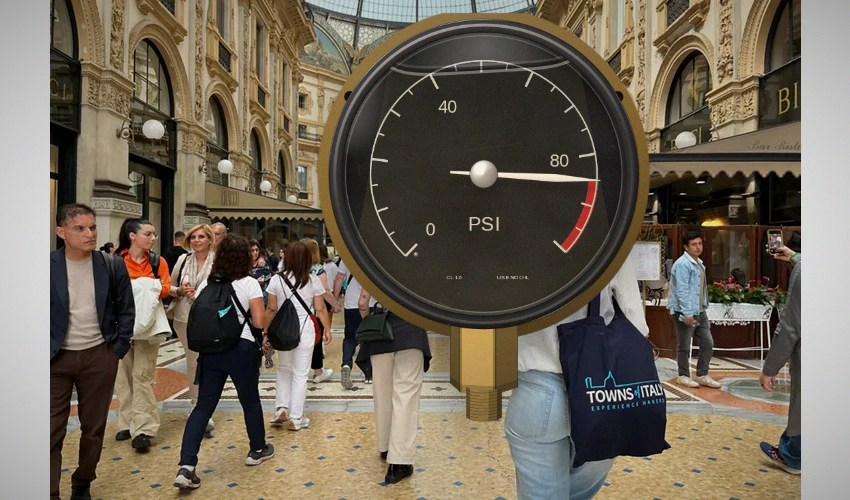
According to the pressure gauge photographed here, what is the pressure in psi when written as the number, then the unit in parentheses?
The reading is 85 (psi)
